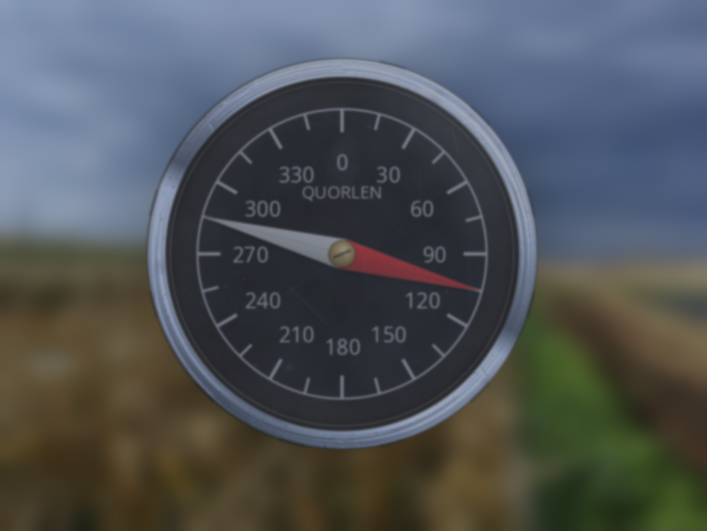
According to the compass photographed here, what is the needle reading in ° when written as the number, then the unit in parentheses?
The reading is 105 (°)
